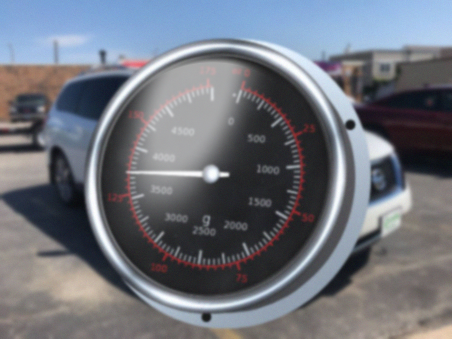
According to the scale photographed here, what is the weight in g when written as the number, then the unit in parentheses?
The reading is 3750 (g)
